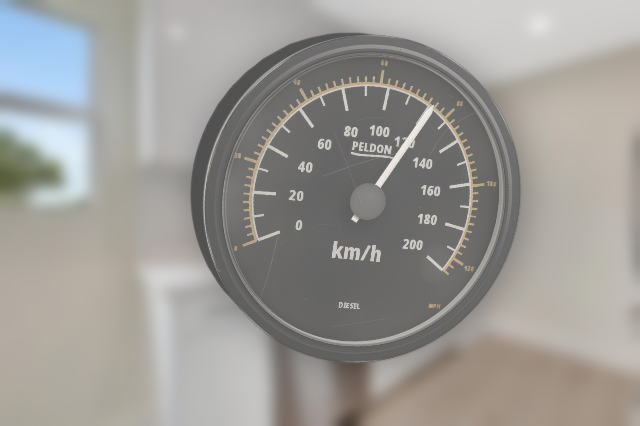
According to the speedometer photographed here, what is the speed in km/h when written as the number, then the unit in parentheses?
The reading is 120 (km/h)
